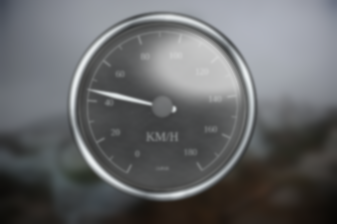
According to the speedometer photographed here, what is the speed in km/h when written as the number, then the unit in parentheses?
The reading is 45 (km/h)
